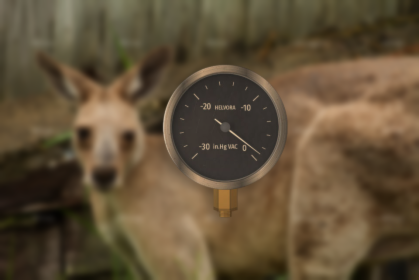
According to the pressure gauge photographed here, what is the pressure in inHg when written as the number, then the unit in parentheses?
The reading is -1 (inHg)
